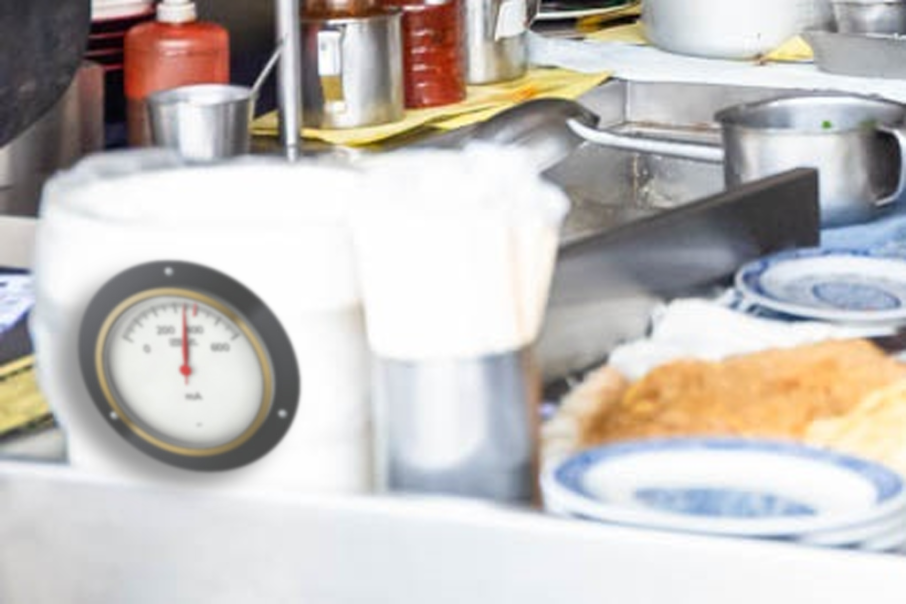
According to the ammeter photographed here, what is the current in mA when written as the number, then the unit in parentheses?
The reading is 350 (mA)
